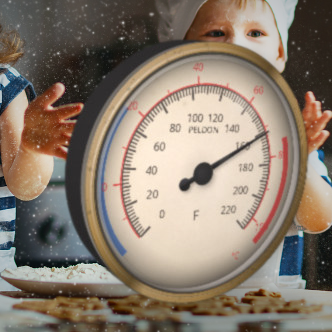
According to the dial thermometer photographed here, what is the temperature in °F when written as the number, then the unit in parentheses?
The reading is 160 (°F)
